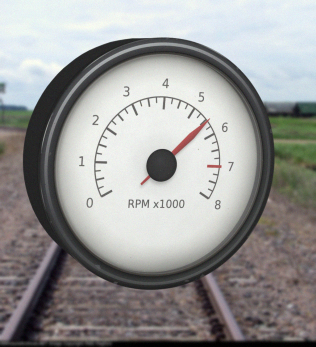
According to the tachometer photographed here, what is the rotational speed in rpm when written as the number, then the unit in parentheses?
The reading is 5500 (rpm)
